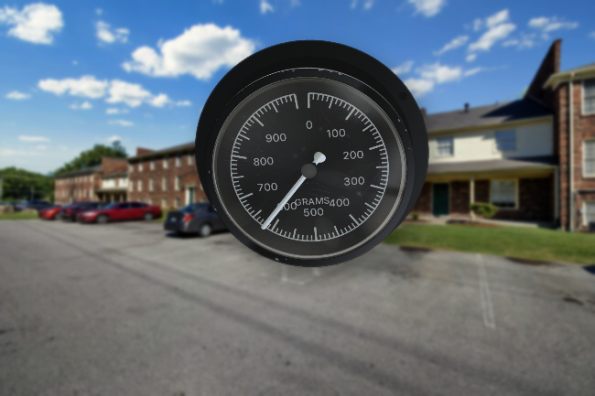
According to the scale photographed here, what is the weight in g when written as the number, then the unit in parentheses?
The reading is 620 (g)
